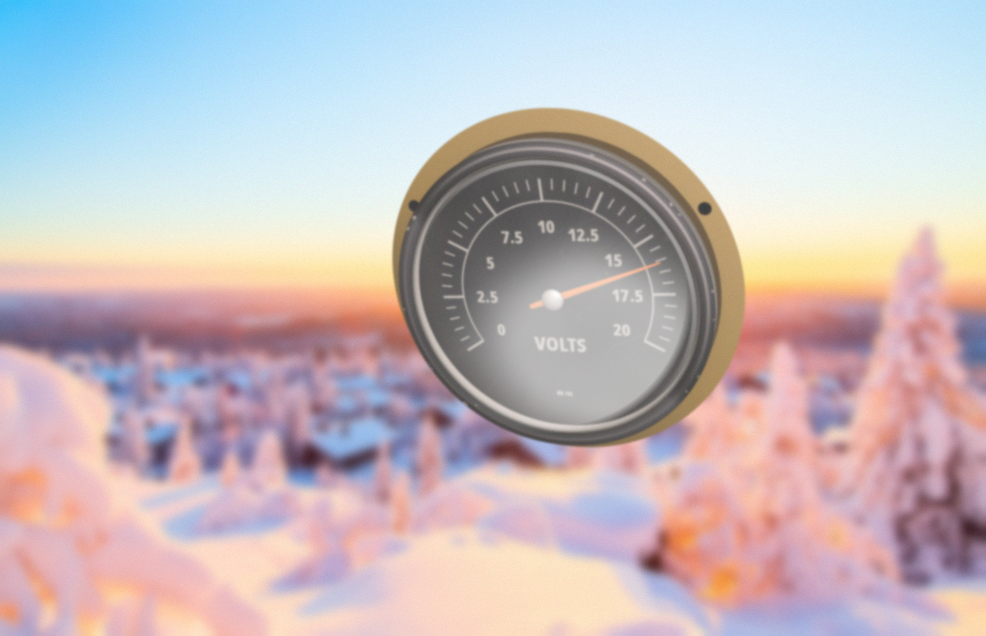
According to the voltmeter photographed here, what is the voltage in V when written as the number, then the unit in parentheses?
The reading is 16 (V)
